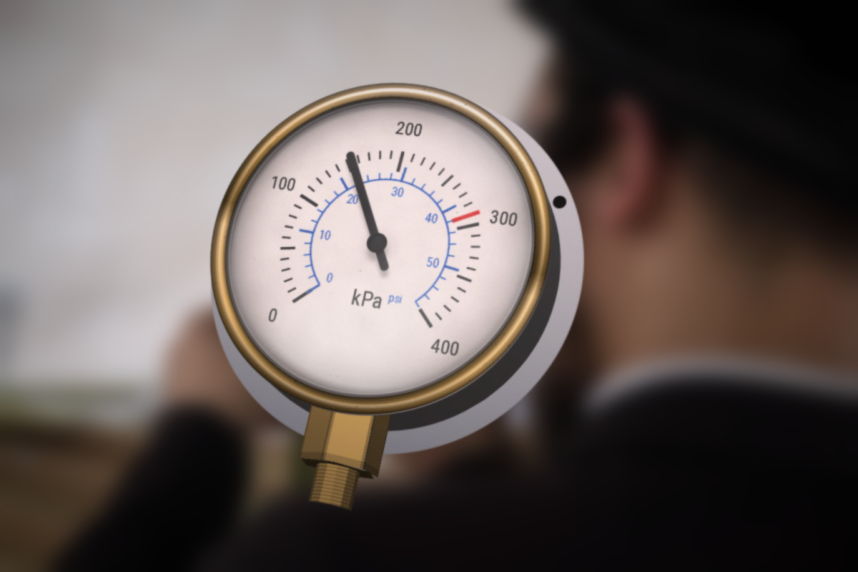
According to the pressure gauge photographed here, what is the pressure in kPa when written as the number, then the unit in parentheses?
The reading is 155 (kPa)
